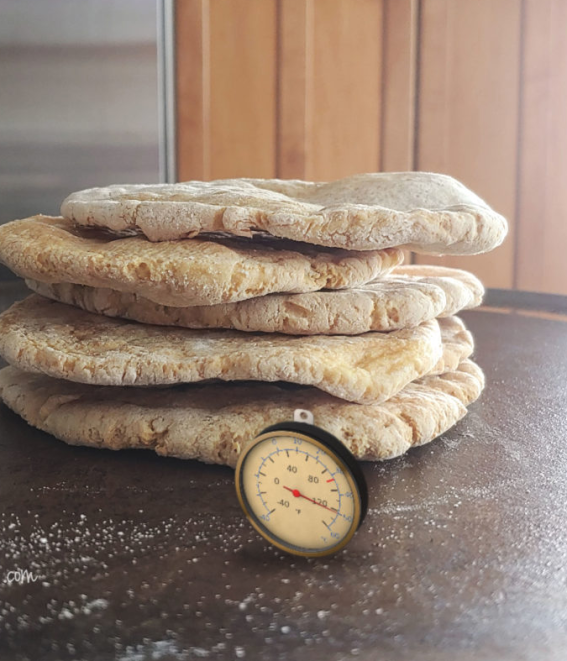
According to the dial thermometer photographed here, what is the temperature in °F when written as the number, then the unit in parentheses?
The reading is 120 (°F)
